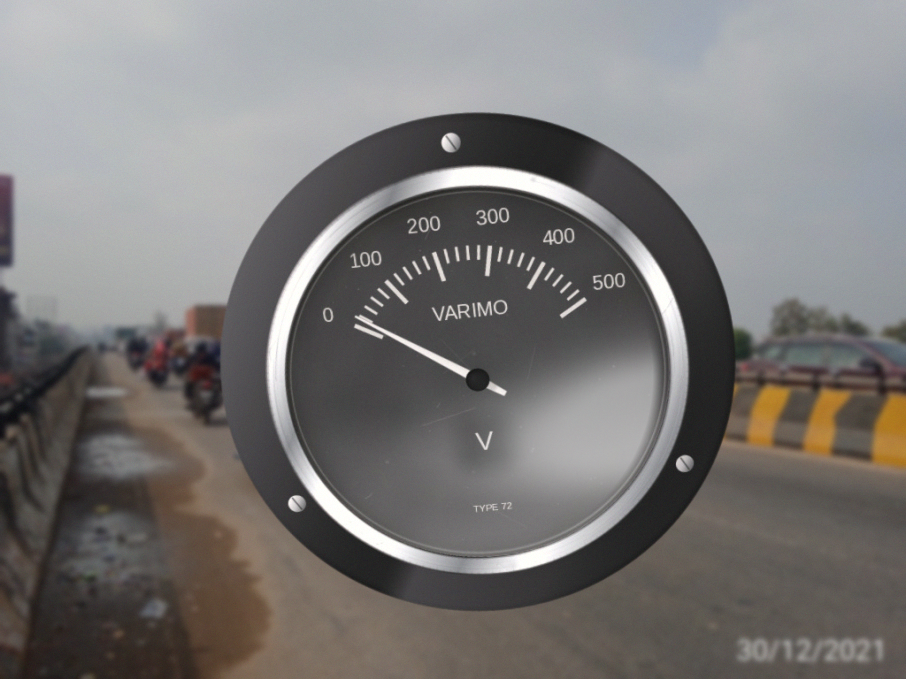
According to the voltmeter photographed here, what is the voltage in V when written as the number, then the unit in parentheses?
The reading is 20 (V)
